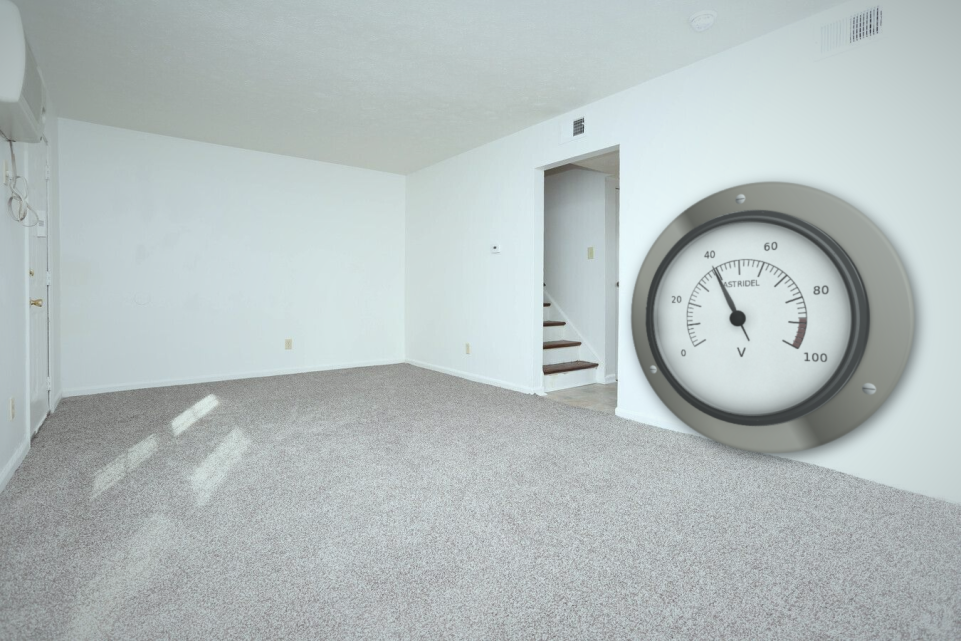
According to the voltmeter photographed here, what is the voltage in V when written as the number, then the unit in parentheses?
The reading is 40 (V)
